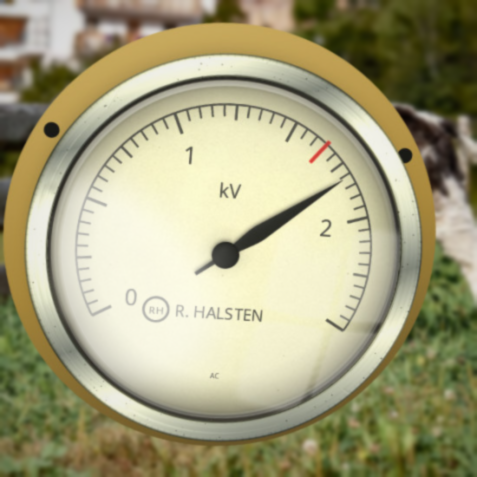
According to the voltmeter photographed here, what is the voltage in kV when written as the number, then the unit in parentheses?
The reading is 1.8 (kV)
